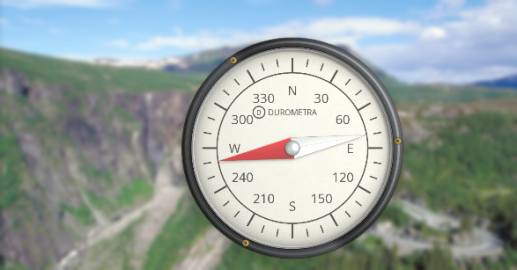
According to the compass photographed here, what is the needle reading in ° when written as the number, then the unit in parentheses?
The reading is 260 (°)
